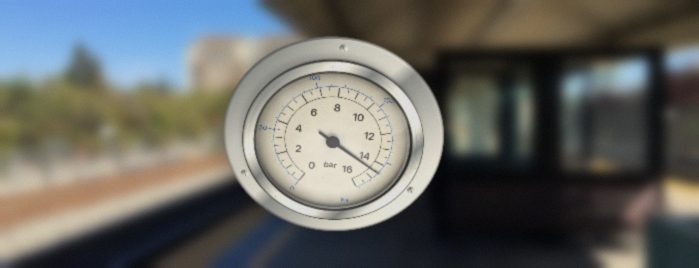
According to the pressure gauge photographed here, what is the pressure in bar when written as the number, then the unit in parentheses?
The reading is 14.5 (bar)
